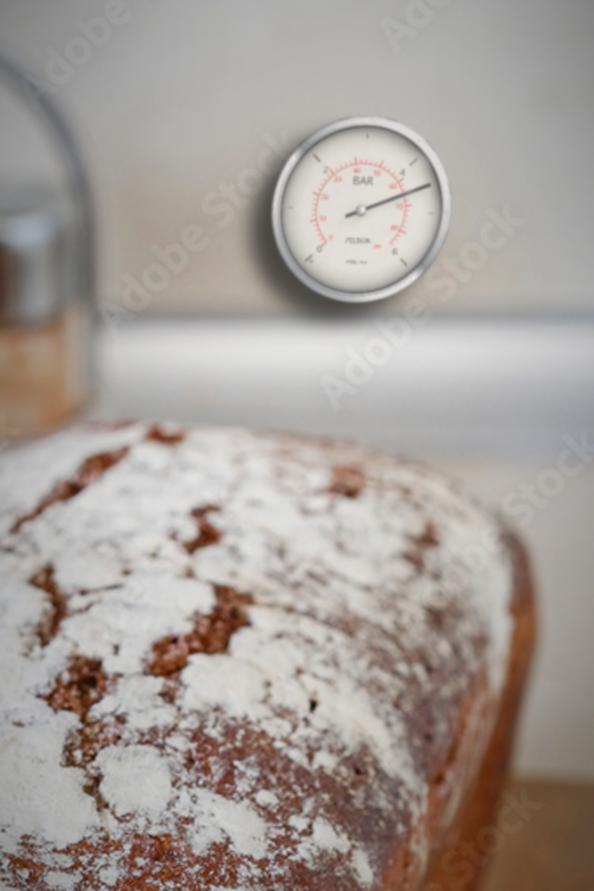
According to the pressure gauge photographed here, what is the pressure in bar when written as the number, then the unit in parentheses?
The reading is 4.5 (bar)
